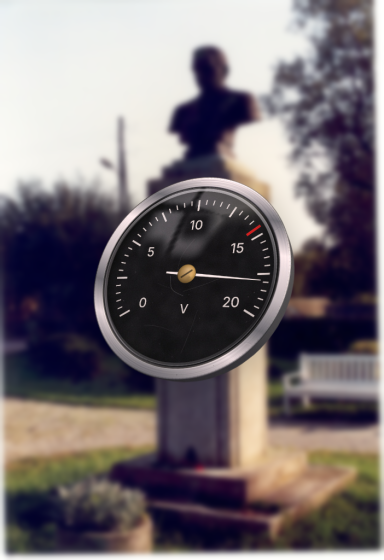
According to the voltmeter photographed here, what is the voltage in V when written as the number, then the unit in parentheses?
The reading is 18 (V)
